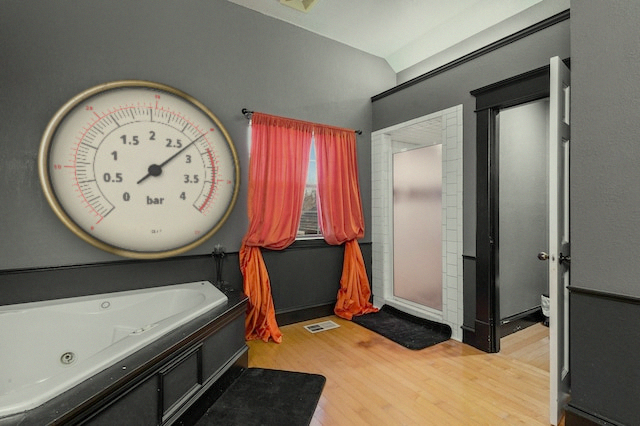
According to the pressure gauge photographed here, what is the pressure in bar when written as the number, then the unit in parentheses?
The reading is 2.75 (bar)
